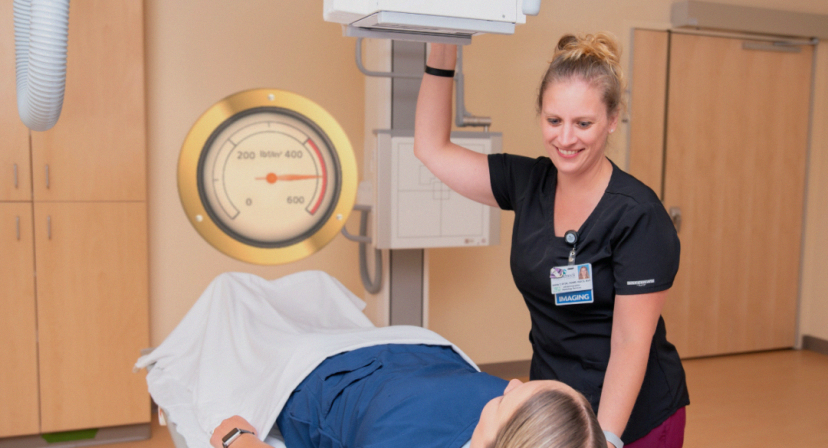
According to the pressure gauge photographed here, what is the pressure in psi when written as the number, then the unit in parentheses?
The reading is 500 (psi)
